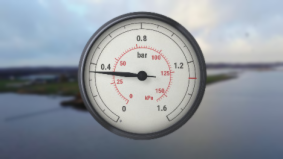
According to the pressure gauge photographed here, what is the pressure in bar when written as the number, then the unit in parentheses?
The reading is 0.35 (bar)
